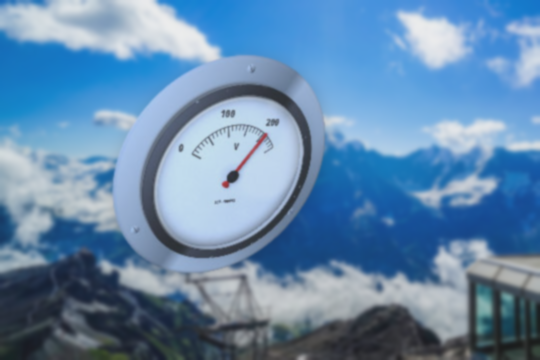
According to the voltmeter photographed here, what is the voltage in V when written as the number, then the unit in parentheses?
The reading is 200 (V)
